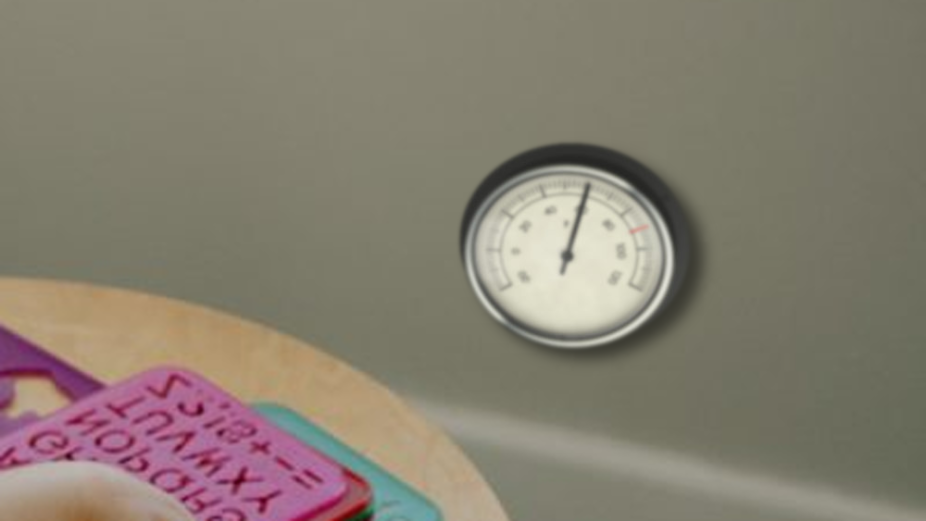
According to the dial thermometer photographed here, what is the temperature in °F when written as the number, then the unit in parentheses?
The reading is 60 (°F)
